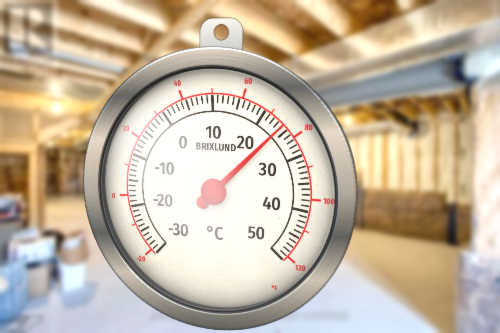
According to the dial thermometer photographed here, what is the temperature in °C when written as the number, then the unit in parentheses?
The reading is 24 (°C)
